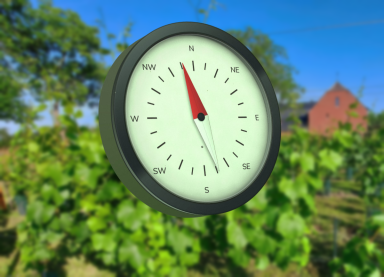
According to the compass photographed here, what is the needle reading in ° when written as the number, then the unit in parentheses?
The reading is 345 (°)
